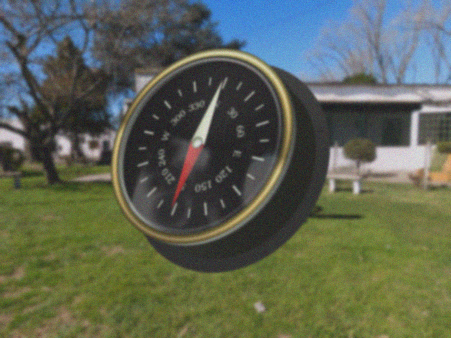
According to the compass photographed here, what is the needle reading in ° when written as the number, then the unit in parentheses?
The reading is 180 (°)
